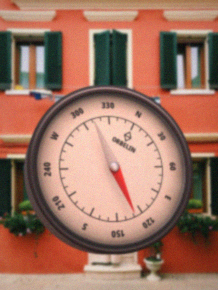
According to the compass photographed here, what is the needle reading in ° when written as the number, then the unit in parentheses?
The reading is 130 (°)
